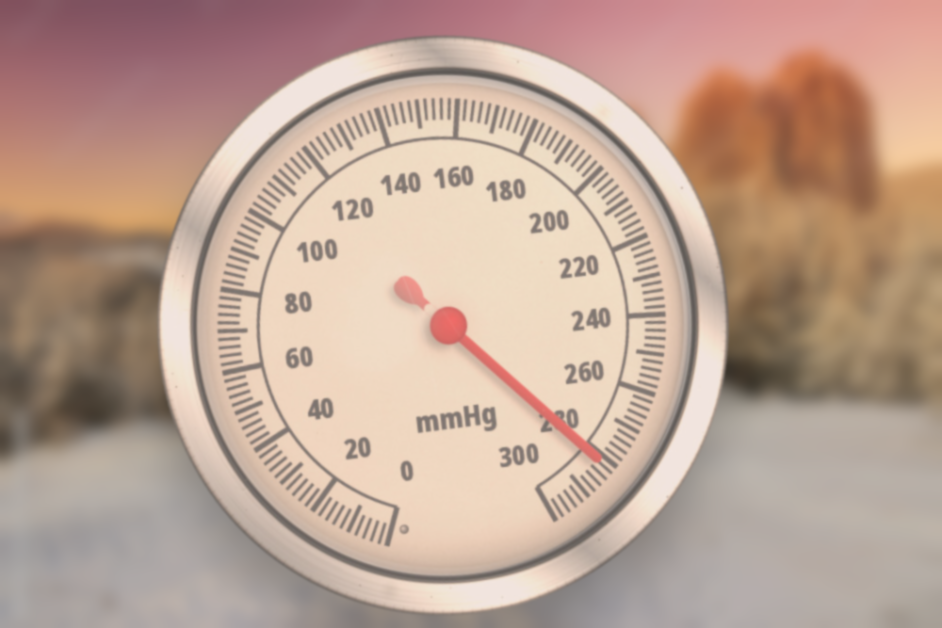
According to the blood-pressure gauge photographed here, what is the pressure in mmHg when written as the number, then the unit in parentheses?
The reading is 282 (mmHg)
